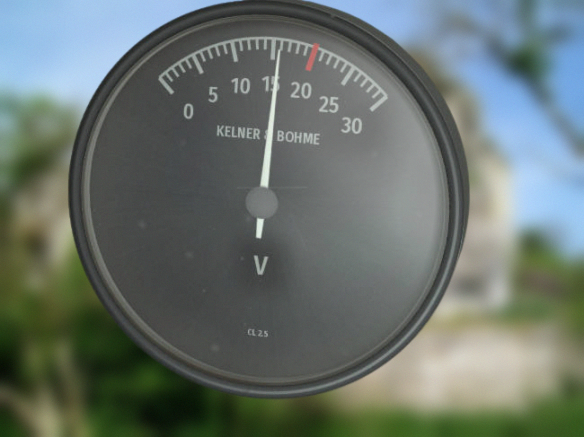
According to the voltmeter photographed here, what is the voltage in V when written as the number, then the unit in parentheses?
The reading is 16 (V)
